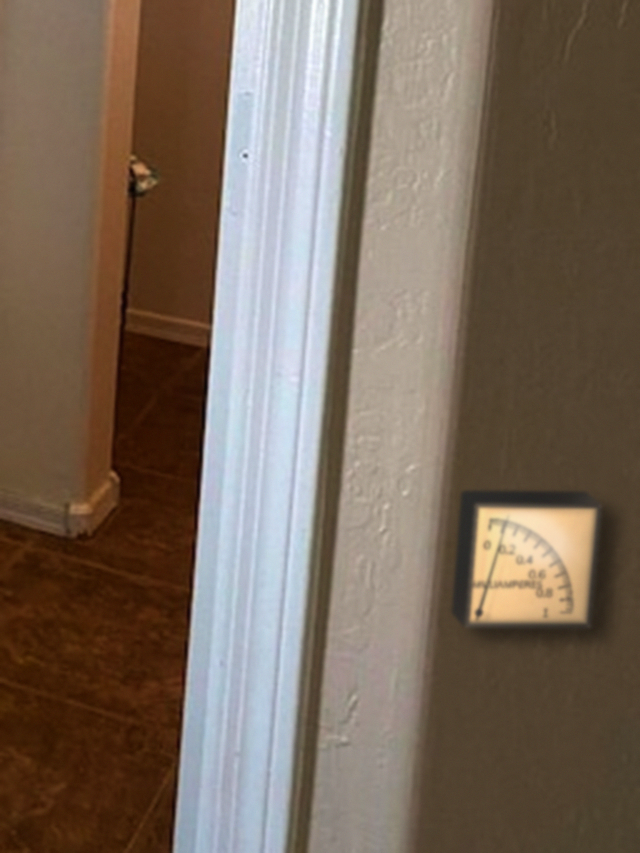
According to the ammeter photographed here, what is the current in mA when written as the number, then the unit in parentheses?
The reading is 0.1 (mA)
